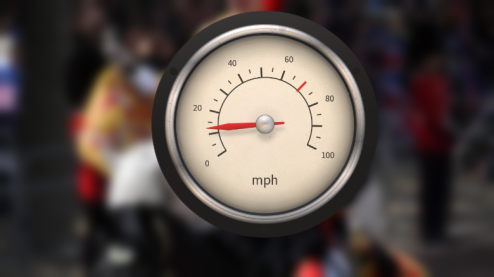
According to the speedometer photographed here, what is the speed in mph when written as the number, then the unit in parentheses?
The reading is 12.5 (mph)
